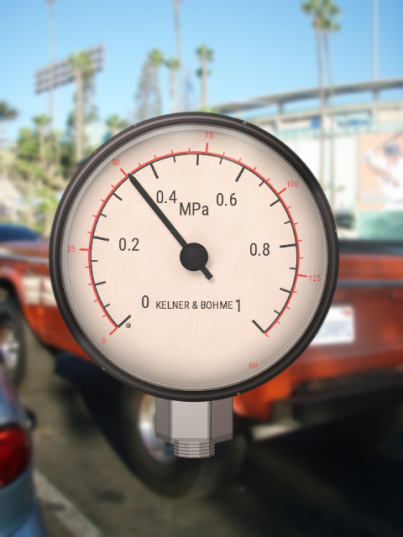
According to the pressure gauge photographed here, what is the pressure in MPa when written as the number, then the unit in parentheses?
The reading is 0.35 (MPa)
